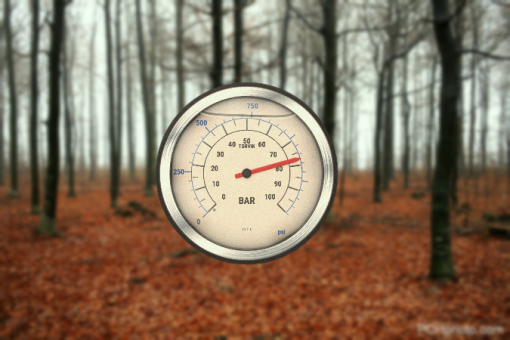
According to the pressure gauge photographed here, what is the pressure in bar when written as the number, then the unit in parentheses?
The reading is 77.5 (bar)
